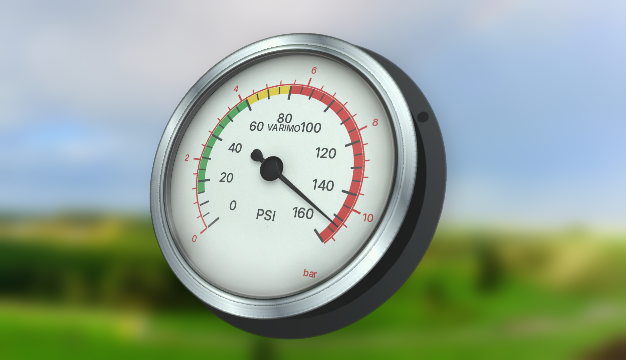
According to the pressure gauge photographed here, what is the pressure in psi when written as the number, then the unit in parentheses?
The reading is 152.5 (psi)
